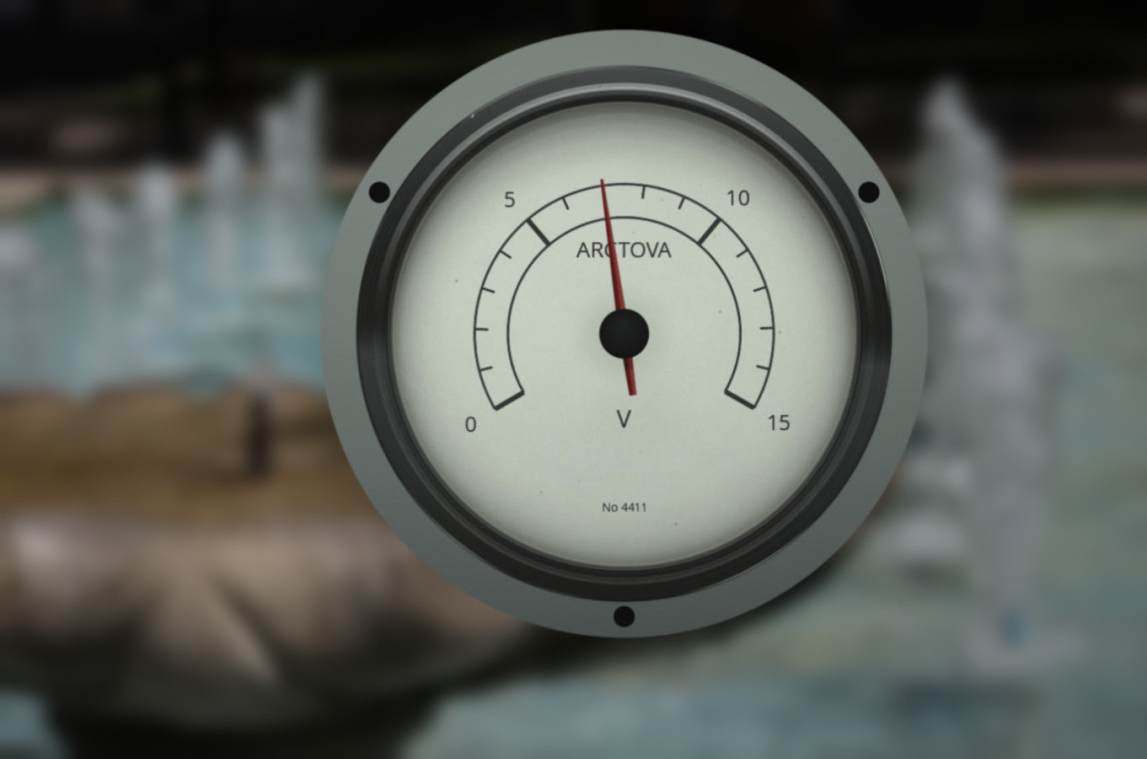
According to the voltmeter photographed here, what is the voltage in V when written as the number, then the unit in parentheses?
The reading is 7 (V)
